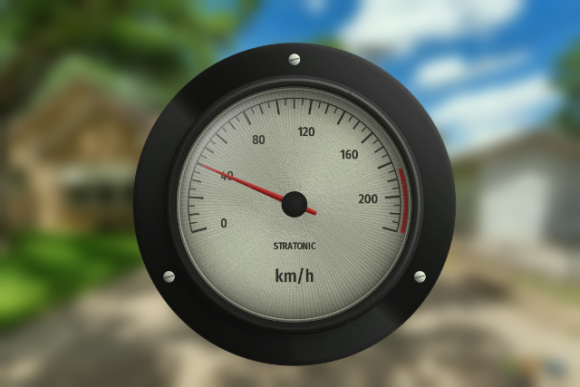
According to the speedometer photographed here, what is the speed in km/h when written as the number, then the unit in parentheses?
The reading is 40 (km/h)
